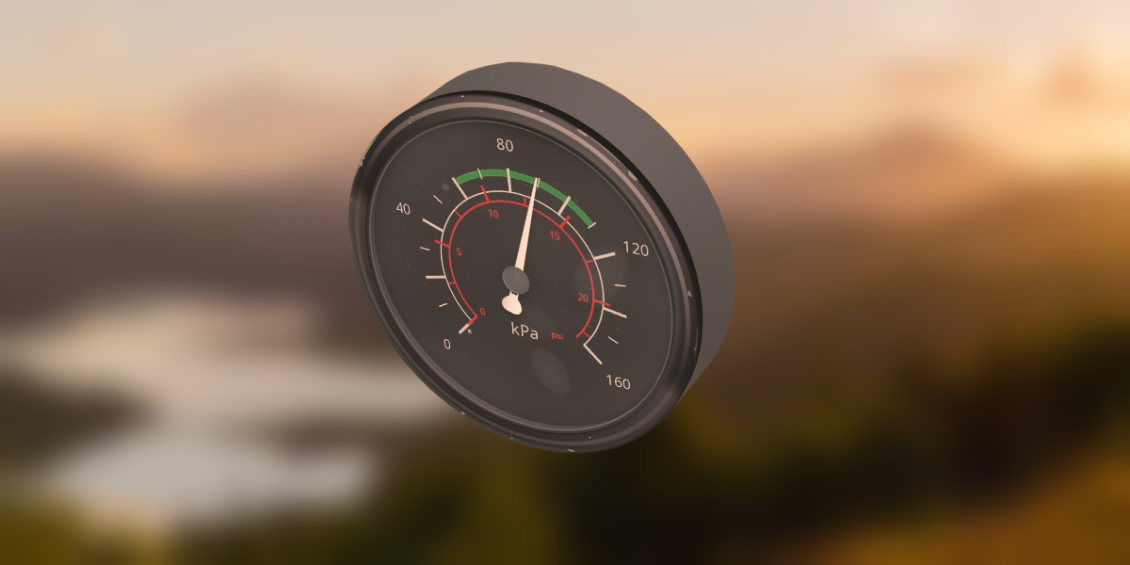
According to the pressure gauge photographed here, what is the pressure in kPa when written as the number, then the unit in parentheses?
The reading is 90 (kPa)
